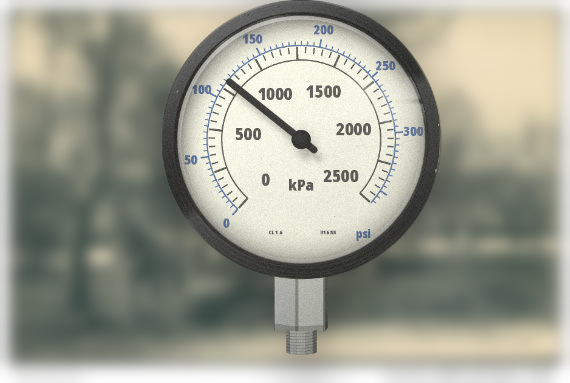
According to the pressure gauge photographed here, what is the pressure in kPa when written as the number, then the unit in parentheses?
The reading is 800 (kPa)
